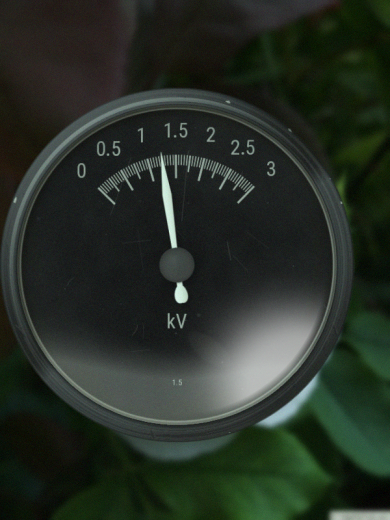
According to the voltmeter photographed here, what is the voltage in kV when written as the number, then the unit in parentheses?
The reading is 1.25 (kV)
